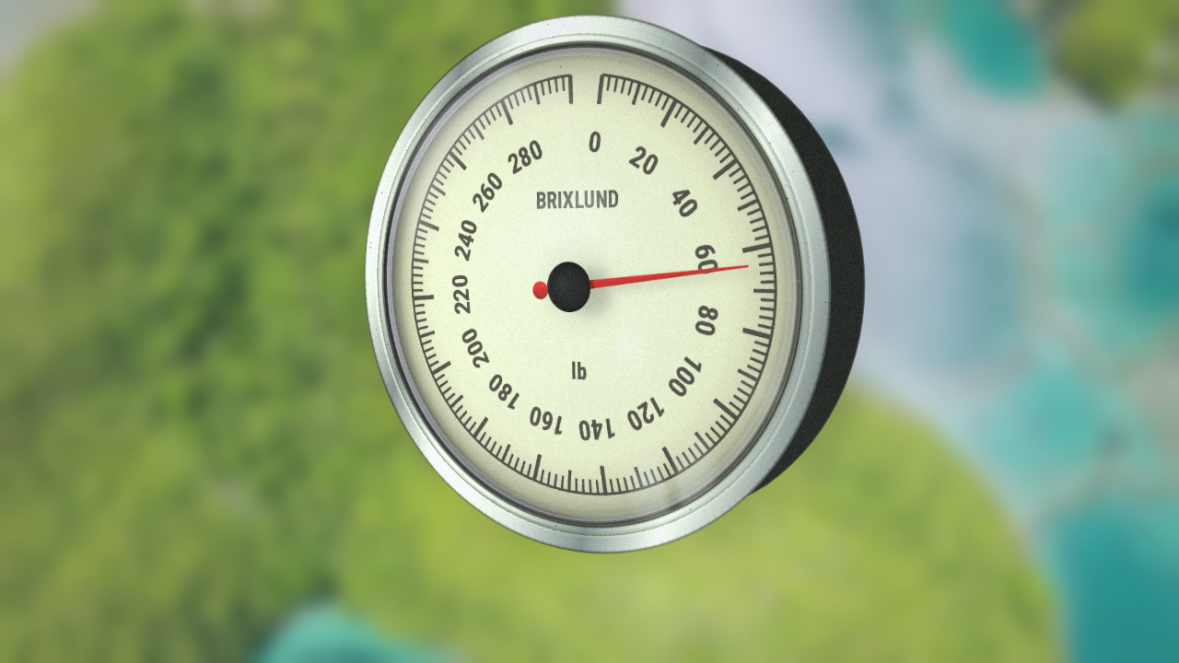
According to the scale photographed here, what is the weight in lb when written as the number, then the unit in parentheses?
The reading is 64 (lb)
